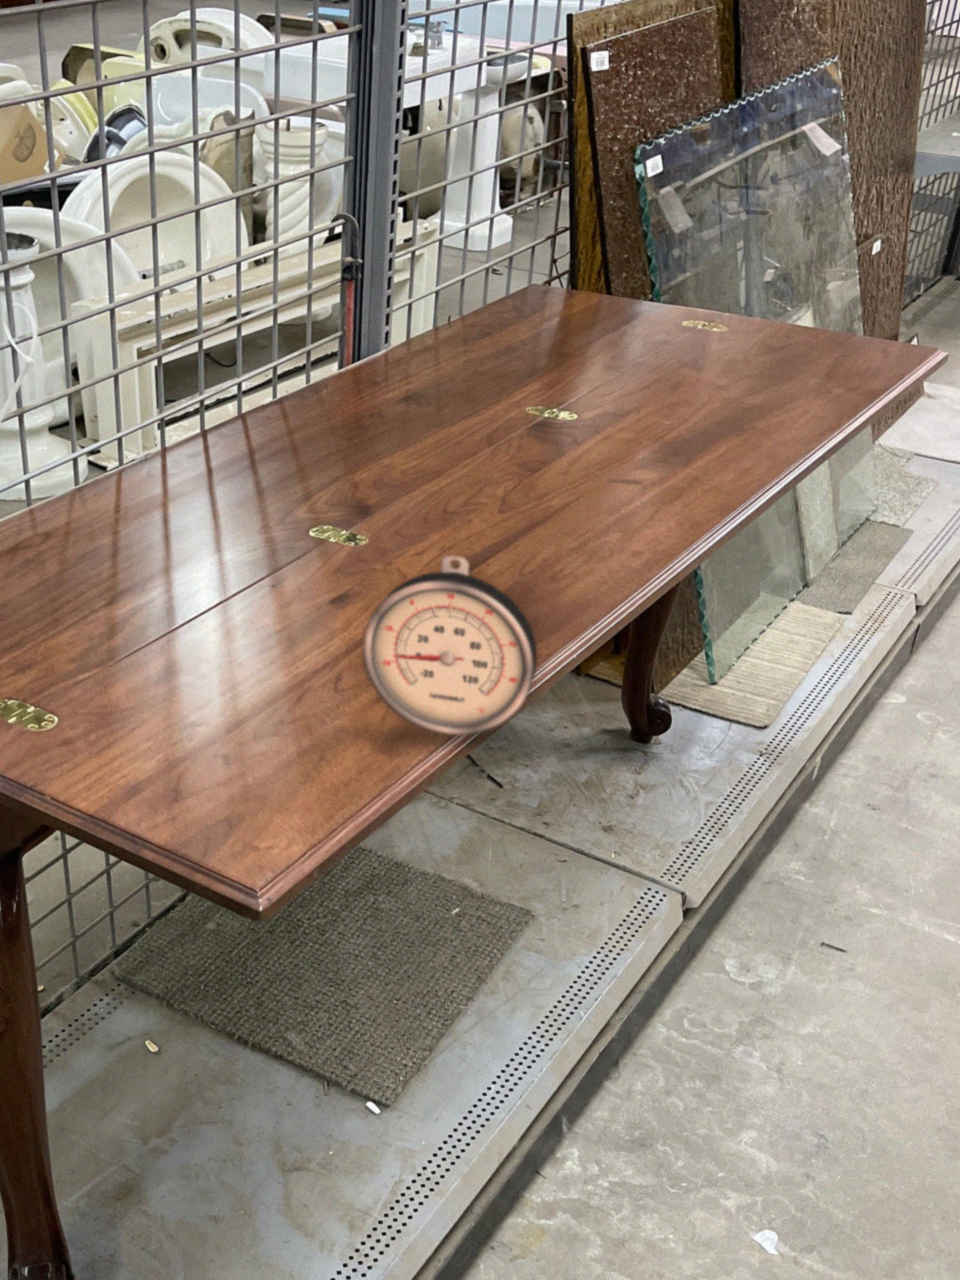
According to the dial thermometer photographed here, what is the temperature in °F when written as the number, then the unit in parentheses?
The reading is 0 (°F)
